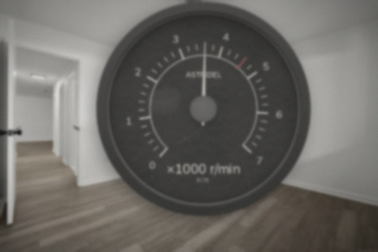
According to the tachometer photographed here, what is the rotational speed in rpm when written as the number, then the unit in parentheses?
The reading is 3600 (rpm)
